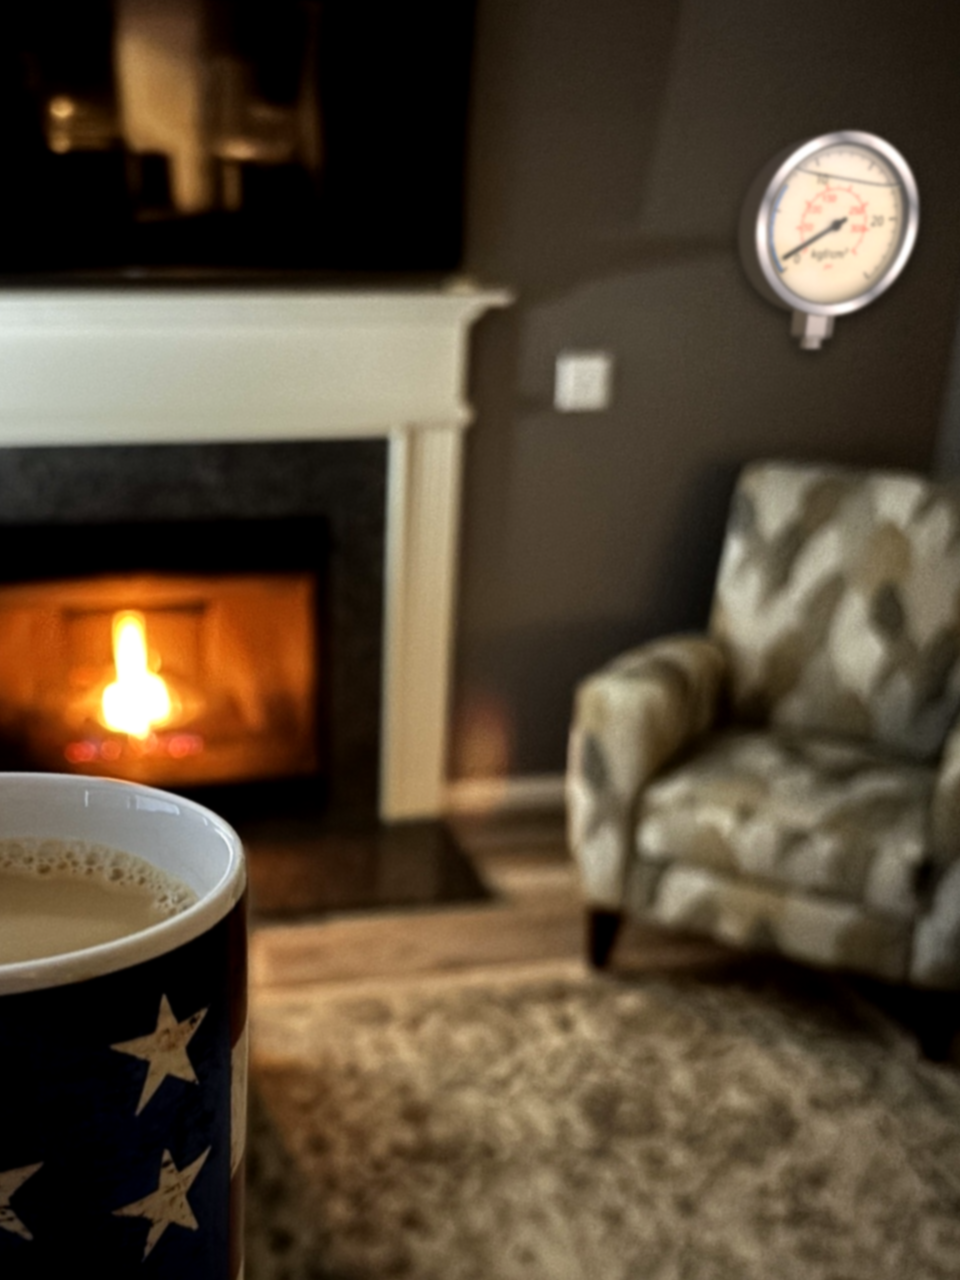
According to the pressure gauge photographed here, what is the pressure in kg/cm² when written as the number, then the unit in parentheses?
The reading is 1 (kg/cm²)
